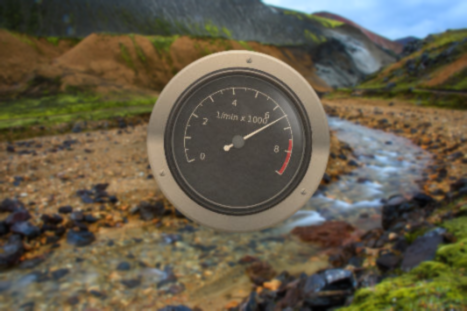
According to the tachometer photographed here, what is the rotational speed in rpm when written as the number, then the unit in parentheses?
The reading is 6500 (rpm)
